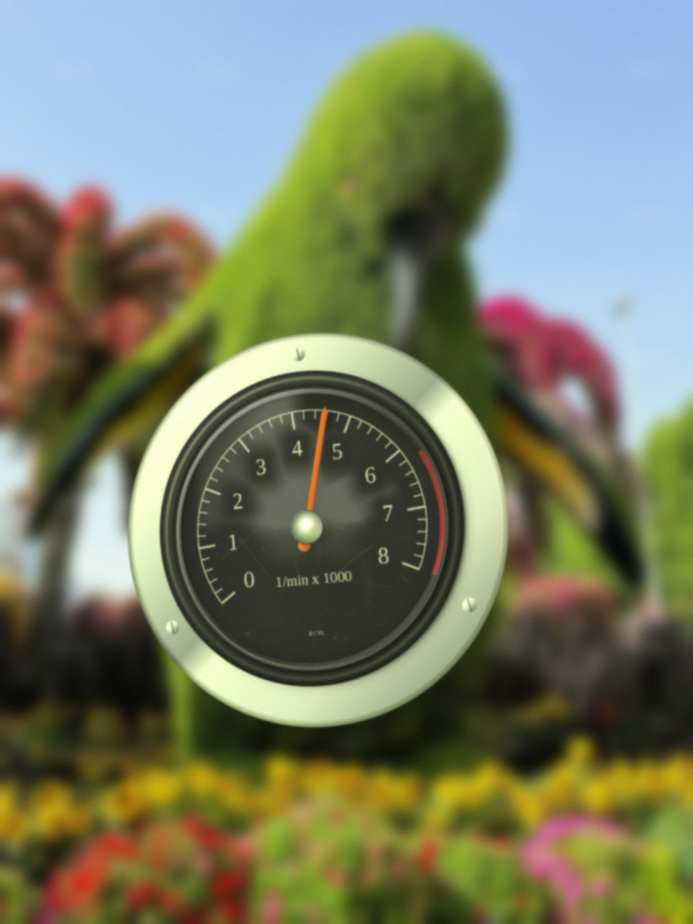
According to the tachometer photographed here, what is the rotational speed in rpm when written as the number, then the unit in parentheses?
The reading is 4600 (rpm)
